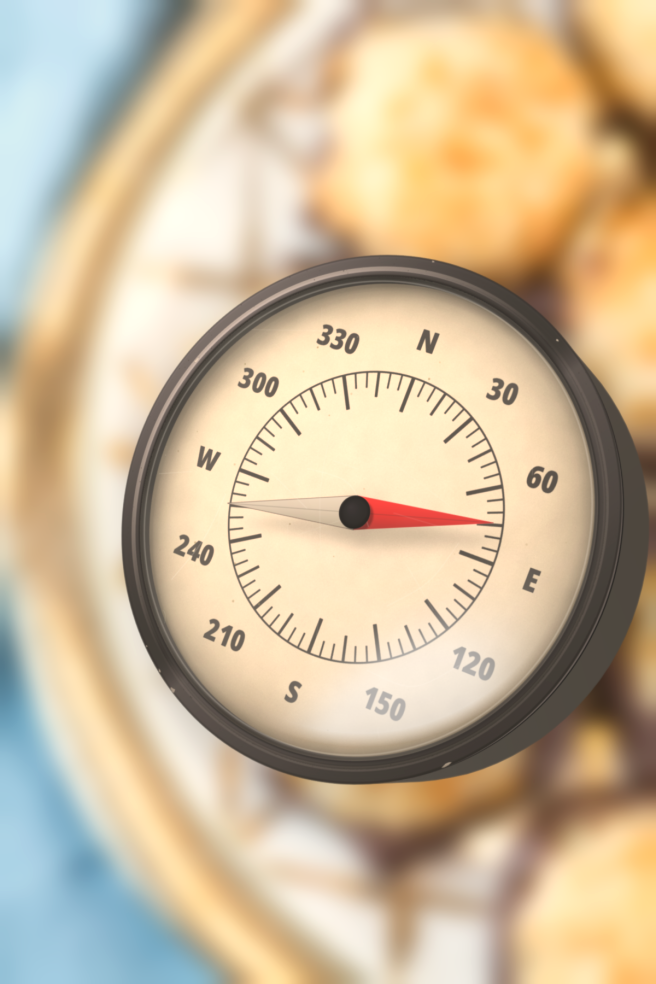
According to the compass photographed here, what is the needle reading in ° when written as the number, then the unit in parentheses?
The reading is 75 (°)
